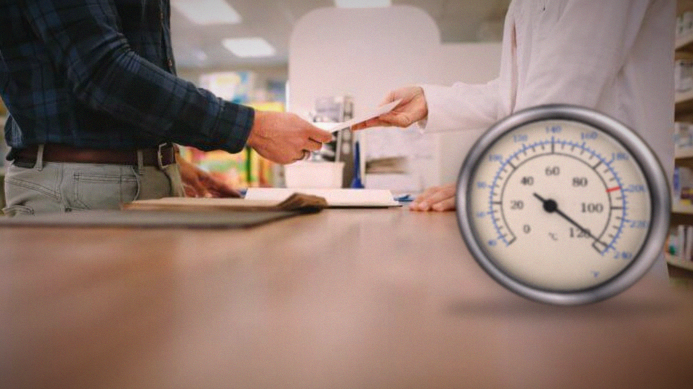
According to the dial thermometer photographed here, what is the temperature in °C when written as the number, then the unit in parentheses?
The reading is 116 (°C)
